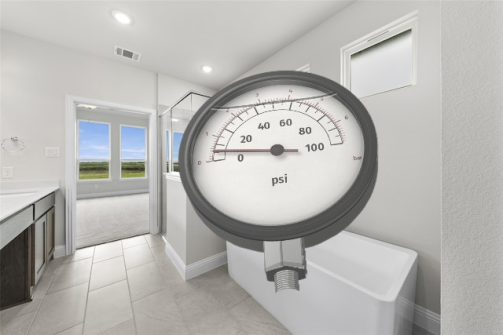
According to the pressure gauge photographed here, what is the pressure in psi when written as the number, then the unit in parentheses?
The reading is 5 (psi)
